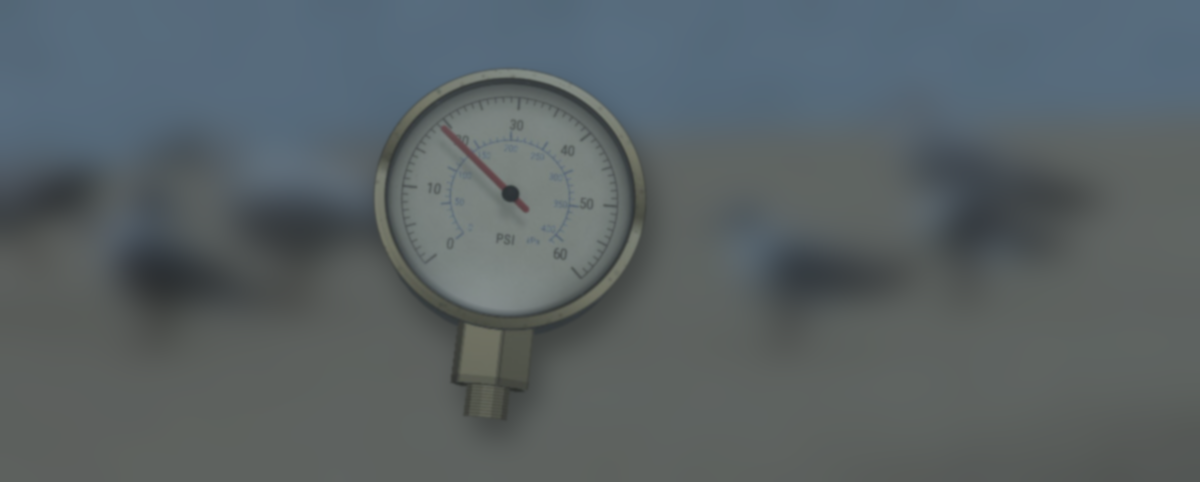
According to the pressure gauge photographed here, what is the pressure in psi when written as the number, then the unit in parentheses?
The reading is 19 (psi)
